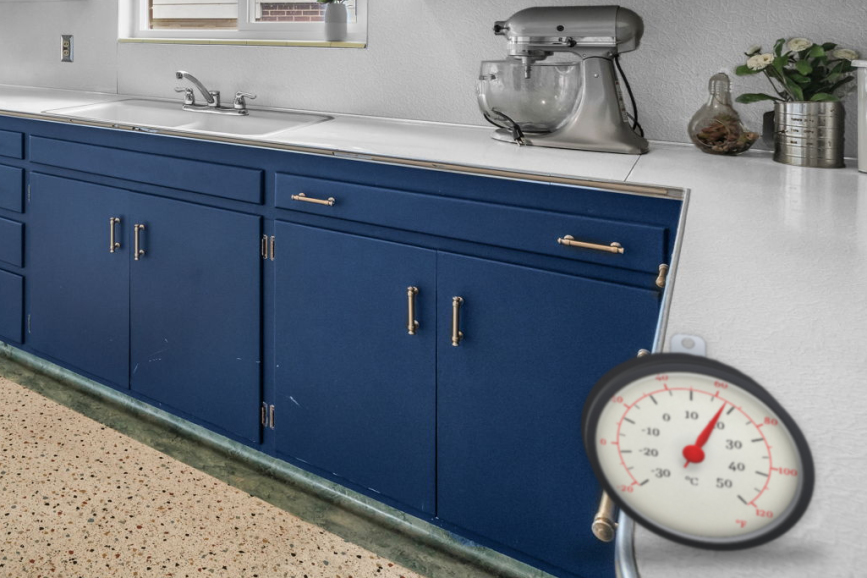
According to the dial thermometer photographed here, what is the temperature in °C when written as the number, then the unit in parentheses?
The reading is 17.5 (°C)
